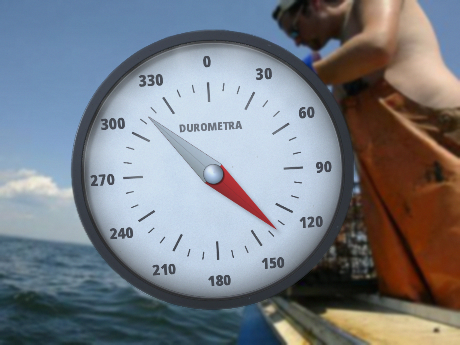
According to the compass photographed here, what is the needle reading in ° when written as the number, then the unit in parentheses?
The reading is 135 (°)
